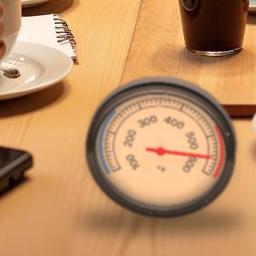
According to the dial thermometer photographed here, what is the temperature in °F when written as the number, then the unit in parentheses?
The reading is 550 (°F)
